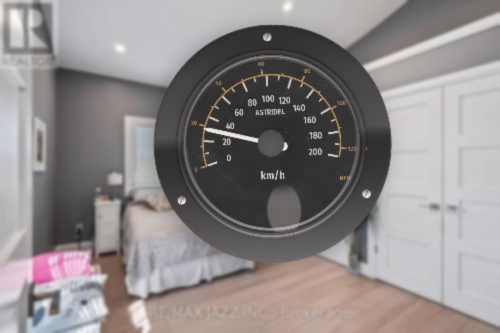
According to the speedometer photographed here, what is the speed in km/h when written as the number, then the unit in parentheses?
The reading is 30 (km/h)
